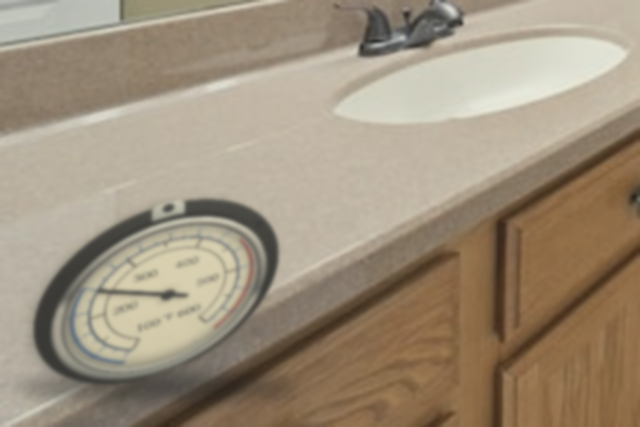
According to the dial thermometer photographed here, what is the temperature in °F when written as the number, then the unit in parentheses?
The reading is 250 (°F)
